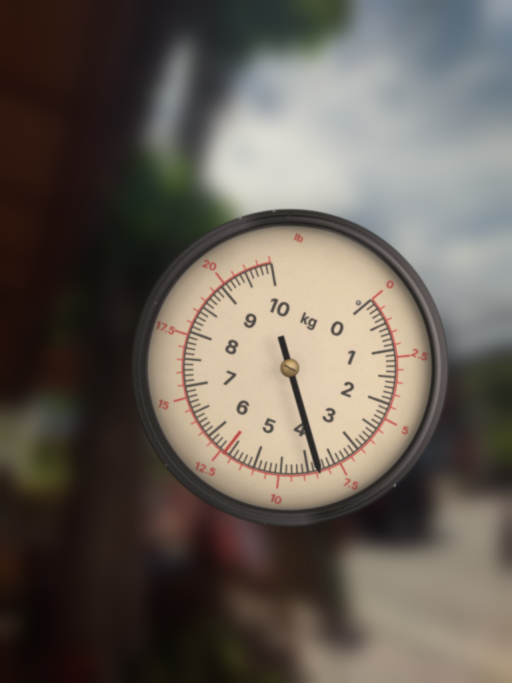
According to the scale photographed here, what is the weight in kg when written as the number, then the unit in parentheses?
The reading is 3.8 (kg)
